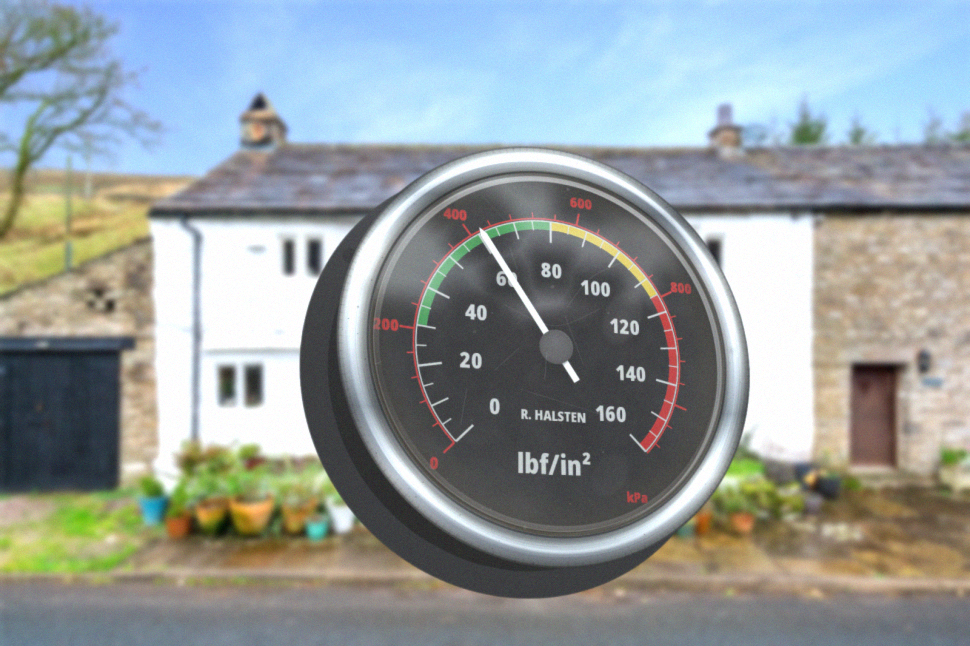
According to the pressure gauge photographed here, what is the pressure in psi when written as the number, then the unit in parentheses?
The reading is 60 (psi)
